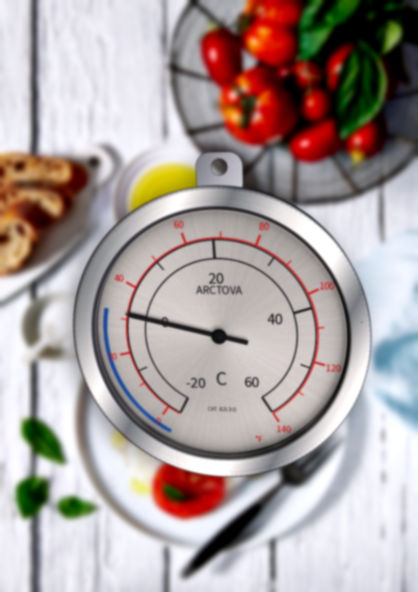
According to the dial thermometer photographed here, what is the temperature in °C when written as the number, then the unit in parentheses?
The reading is 0 (°C)
